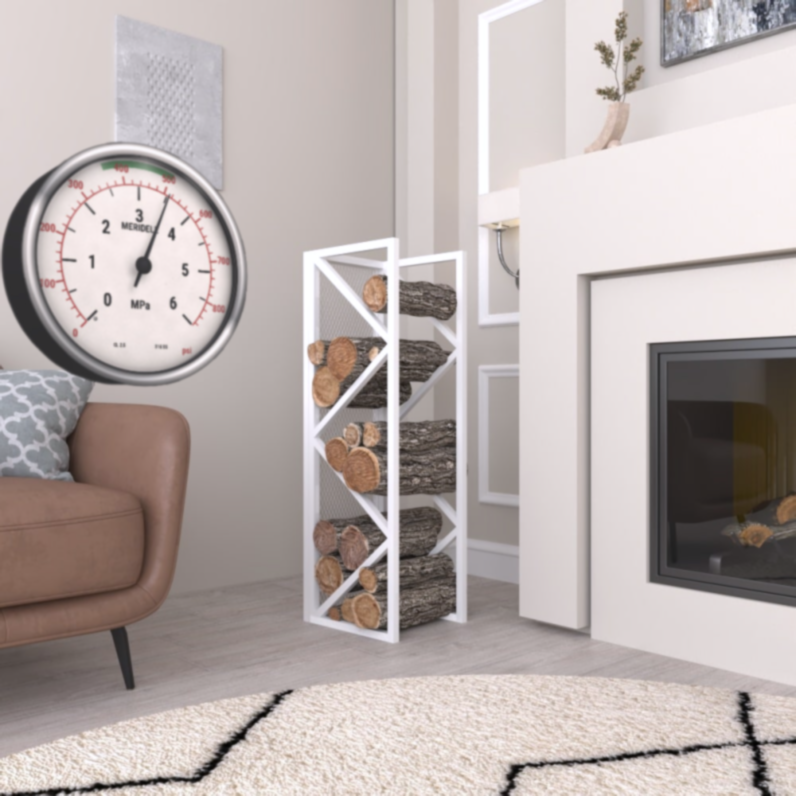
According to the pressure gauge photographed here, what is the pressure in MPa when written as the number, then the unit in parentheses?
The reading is 3.5 (MPa)
